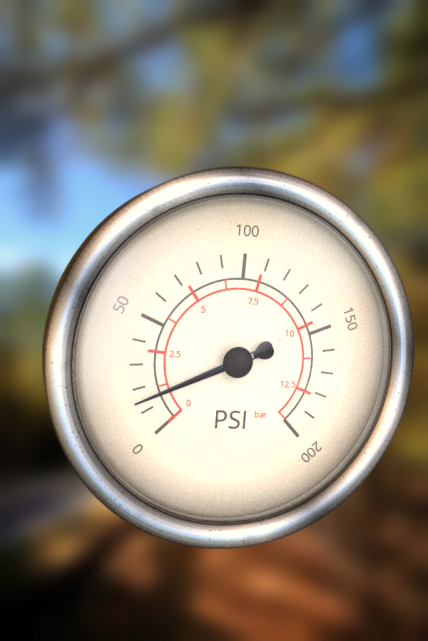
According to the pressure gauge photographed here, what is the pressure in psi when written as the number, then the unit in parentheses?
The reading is 15 (psi)
